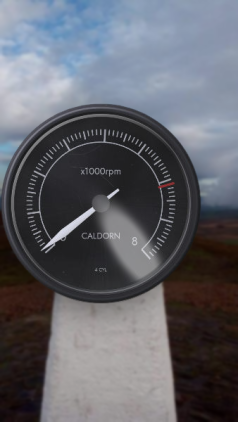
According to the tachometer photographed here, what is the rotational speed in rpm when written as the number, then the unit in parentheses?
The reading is 100 (rpm)
